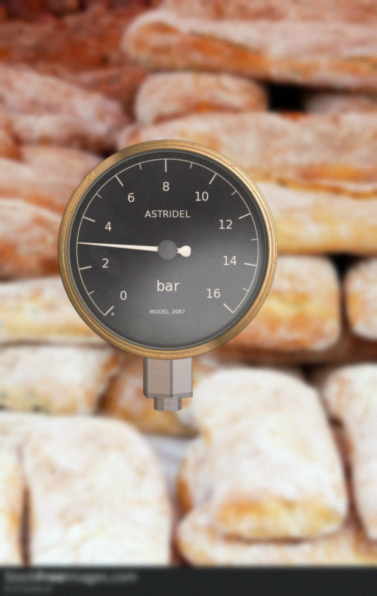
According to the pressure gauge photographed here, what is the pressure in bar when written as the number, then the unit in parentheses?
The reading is 3 (bar)
